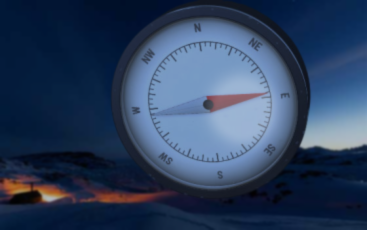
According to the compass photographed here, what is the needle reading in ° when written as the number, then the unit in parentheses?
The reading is 85 (°)
